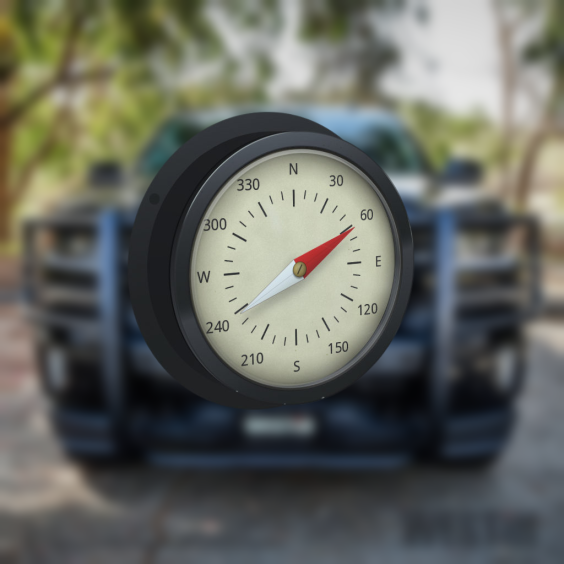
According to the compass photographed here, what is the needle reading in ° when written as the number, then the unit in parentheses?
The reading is 60 (°)
